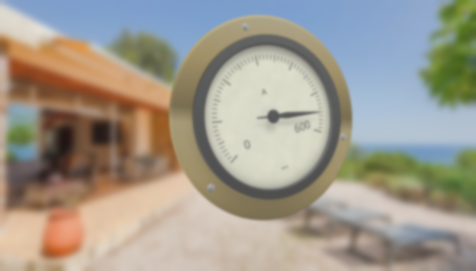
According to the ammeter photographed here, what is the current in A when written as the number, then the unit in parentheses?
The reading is 550 (A)
